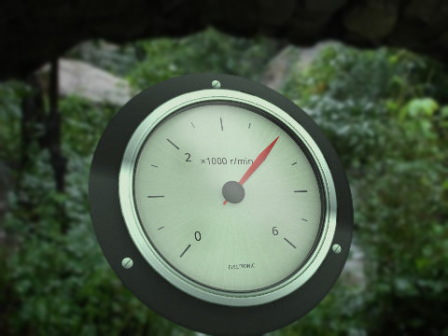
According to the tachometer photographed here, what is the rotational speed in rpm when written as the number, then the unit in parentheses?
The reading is 4000 (rpm)
